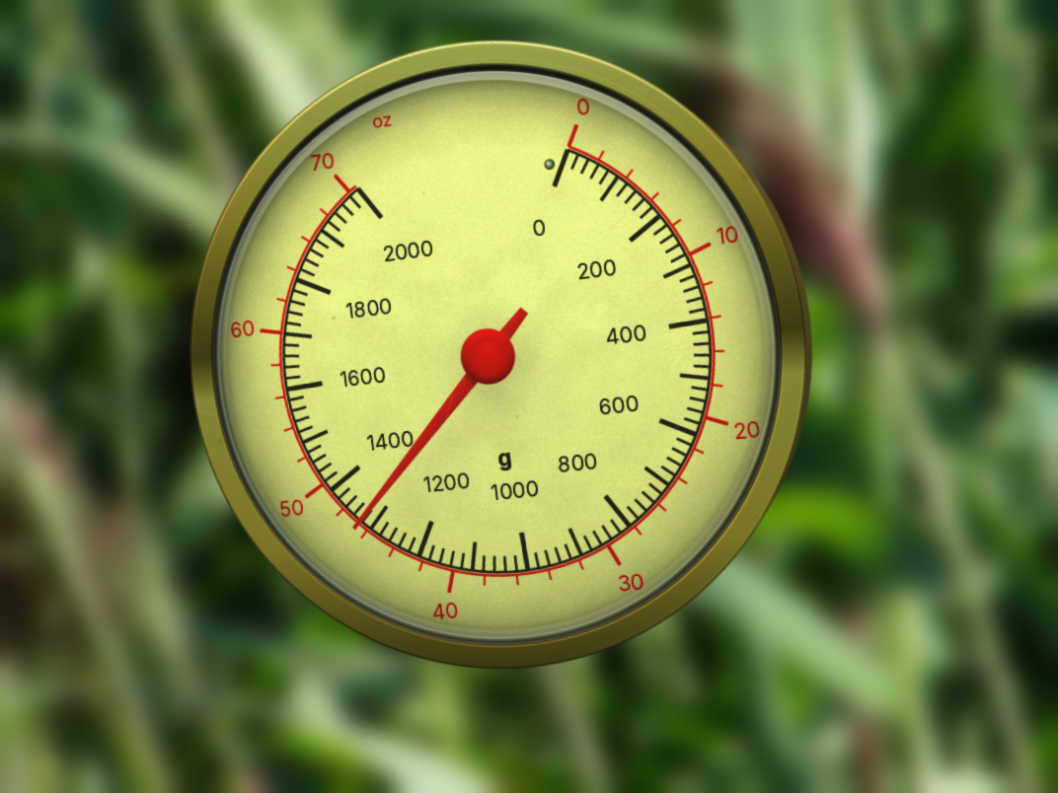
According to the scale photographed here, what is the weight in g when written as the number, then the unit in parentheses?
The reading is 1320 (g)
